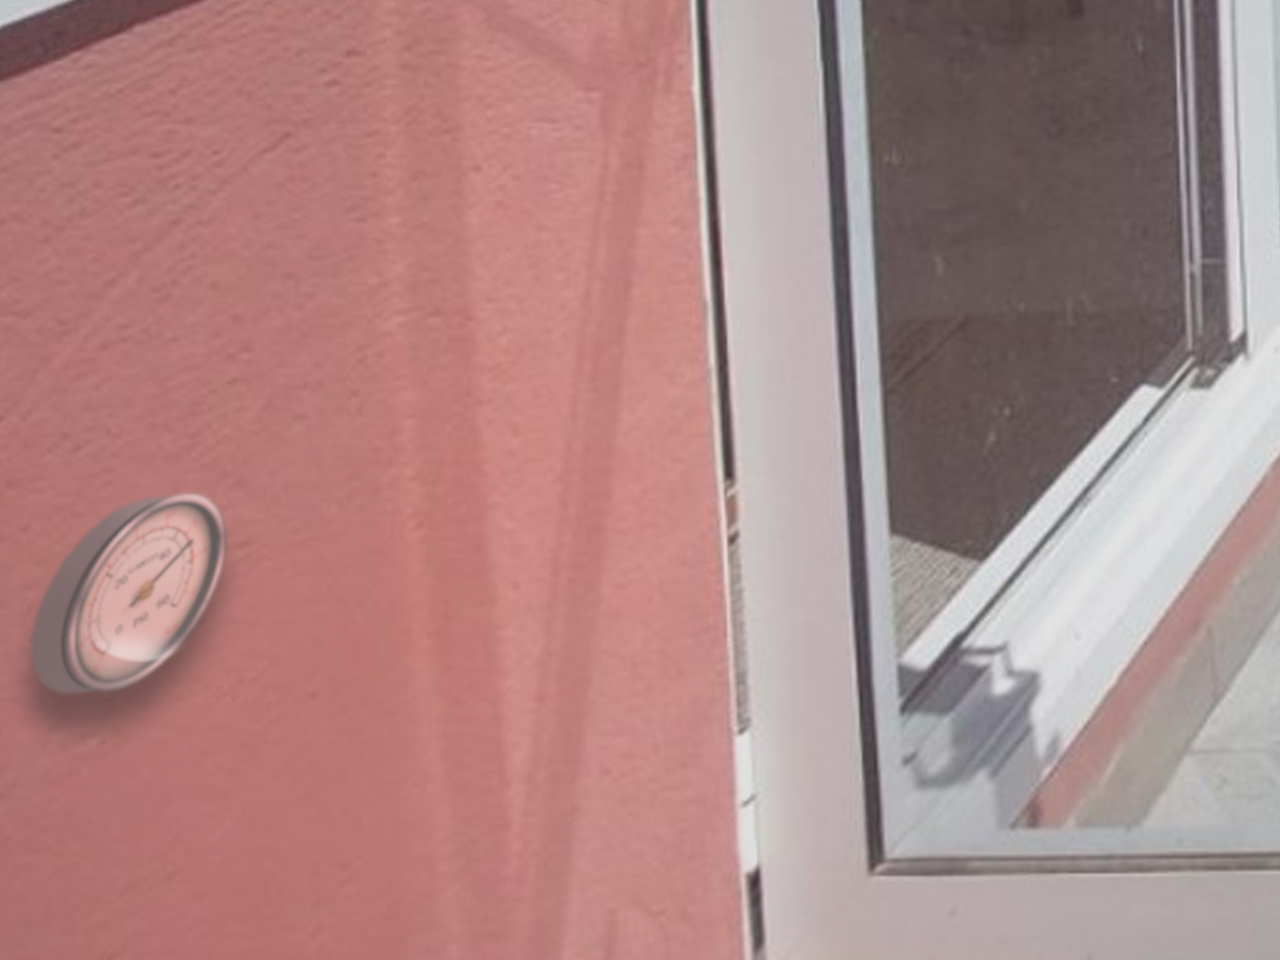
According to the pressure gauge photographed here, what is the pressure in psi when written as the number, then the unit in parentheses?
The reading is 45 (psi)
